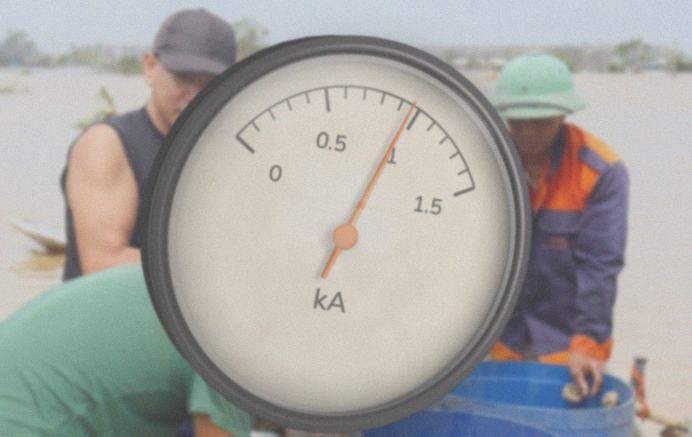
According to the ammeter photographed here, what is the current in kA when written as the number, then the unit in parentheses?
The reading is 0.95 (kA)
